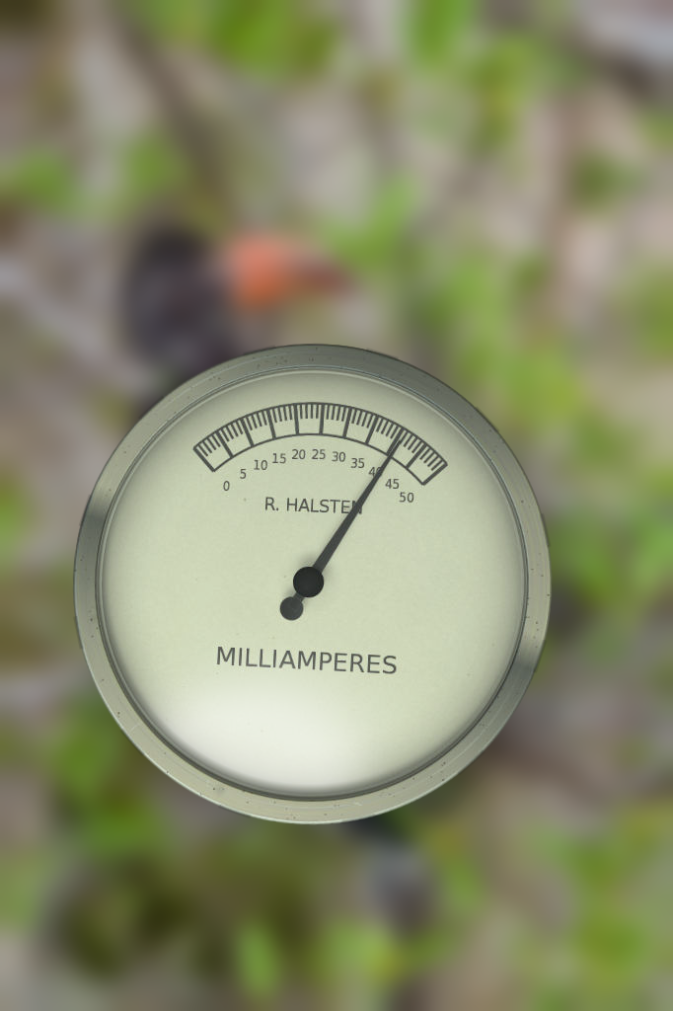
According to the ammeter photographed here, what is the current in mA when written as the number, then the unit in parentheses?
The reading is 41 (mA)
